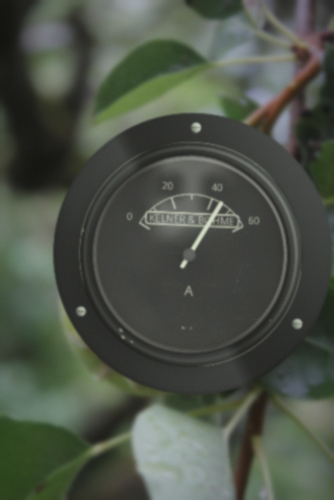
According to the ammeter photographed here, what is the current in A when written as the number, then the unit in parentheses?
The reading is 45 (A)
